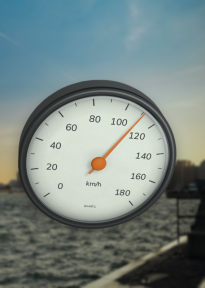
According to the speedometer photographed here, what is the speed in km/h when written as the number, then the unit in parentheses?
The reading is 110 (km/h)
